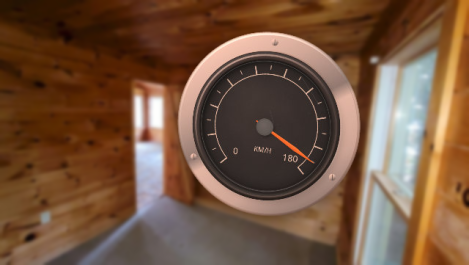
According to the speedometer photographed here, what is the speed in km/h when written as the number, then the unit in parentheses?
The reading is 170 (km/h)
